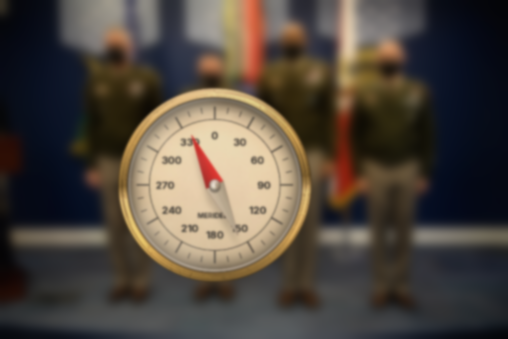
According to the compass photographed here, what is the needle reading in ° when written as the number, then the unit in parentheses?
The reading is 335 (°)
